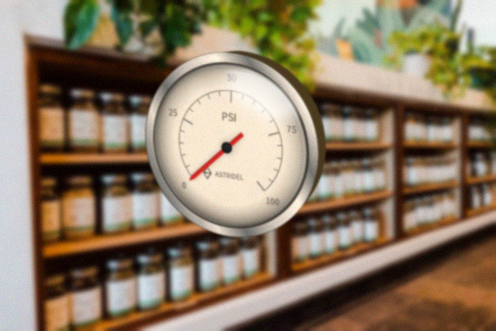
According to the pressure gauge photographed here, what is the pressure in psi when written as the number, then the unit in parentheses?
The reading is 0 (psi)
